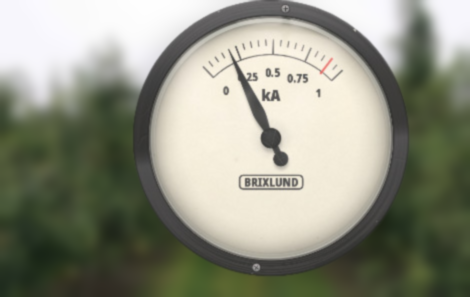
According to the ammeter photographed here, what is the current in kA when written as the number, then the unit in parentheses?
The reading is 0.2 (kA)
